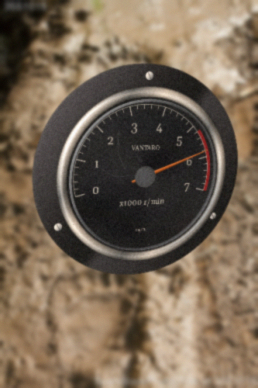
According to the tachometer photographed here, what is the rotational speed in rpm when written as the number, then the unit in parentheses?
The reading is 5800 (rpm)
